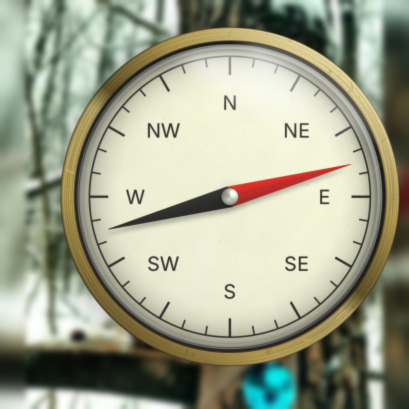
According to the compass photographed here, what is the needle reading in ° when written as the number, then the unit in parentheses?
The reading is 75 (°)
